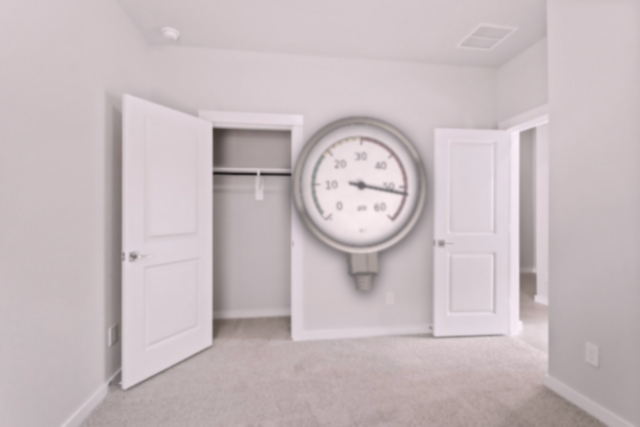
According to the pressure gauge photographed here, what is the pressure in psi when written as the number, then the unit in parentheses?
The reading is 52 (psi)
